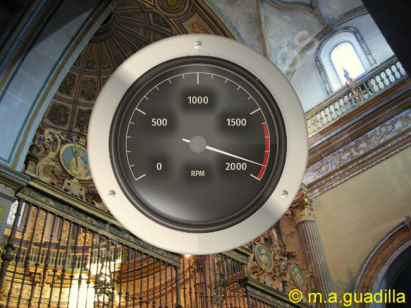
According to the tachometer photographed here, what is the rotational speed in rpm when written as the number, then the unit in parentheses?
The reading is 1900 (rpm)
